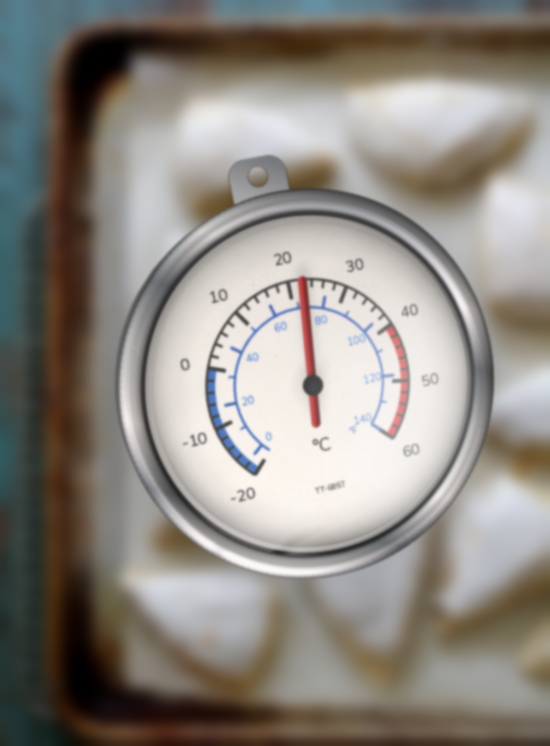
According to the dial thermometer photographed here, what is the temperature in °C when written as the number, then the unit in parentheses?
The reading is 22 (°C)
